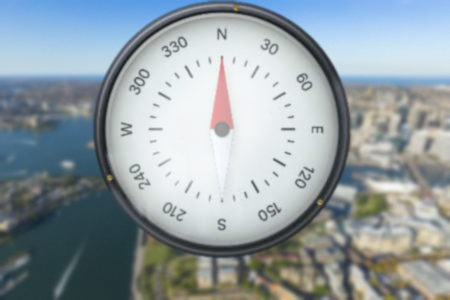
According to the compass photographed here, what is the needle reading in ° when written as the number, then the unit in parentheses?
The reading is 0 (°)
